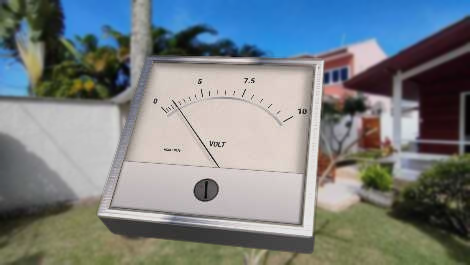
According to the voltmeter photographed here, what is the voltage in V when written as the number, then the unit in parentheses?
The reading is 2.5 (V)
